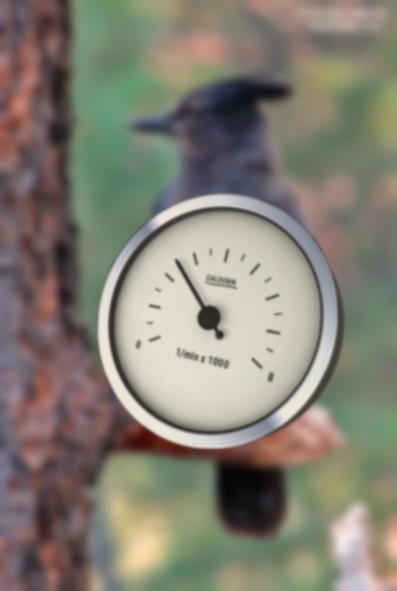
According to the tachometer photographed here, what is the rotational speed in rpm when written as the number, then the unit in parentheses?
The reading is 2500 (rpm)
